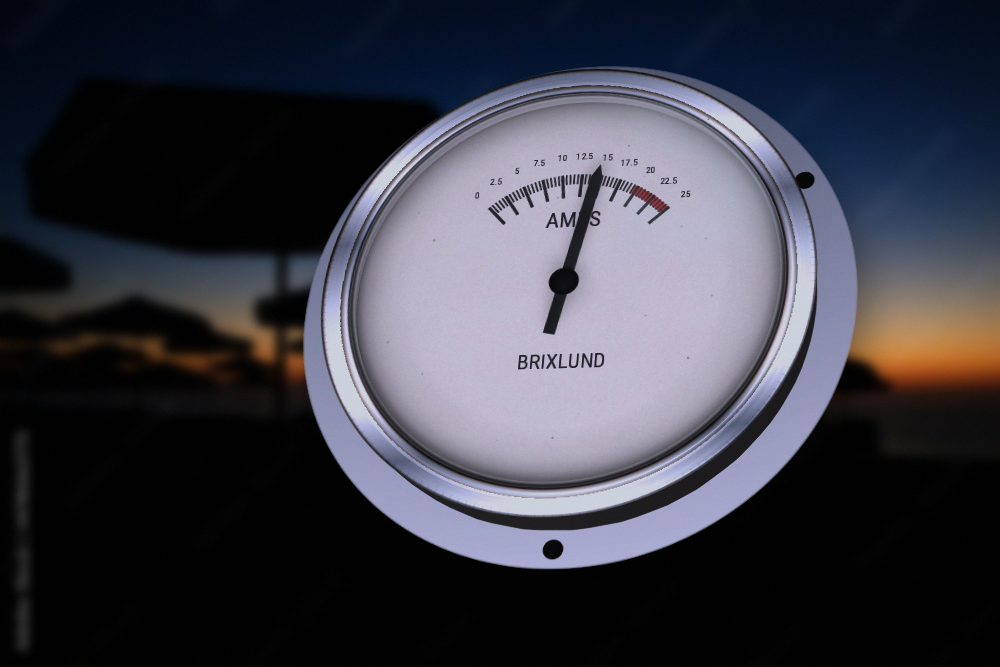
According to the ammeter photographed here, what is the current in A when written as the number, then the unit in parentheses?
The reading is 15 (A)
